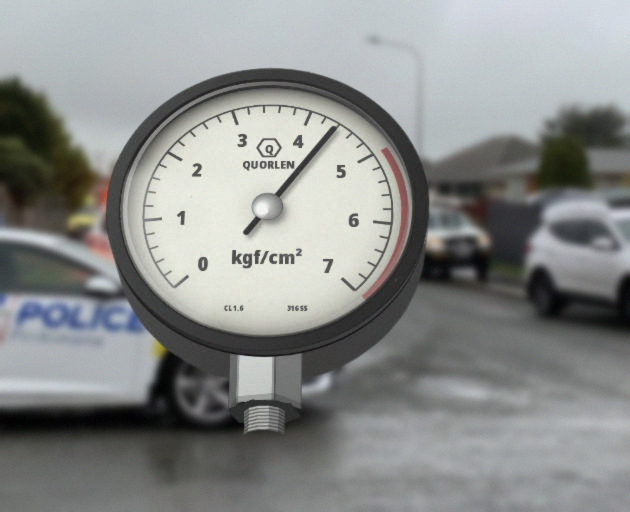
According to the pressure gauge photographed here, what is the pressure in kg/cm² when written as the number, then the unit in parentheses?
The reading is 4.4 (kg/cm²)
